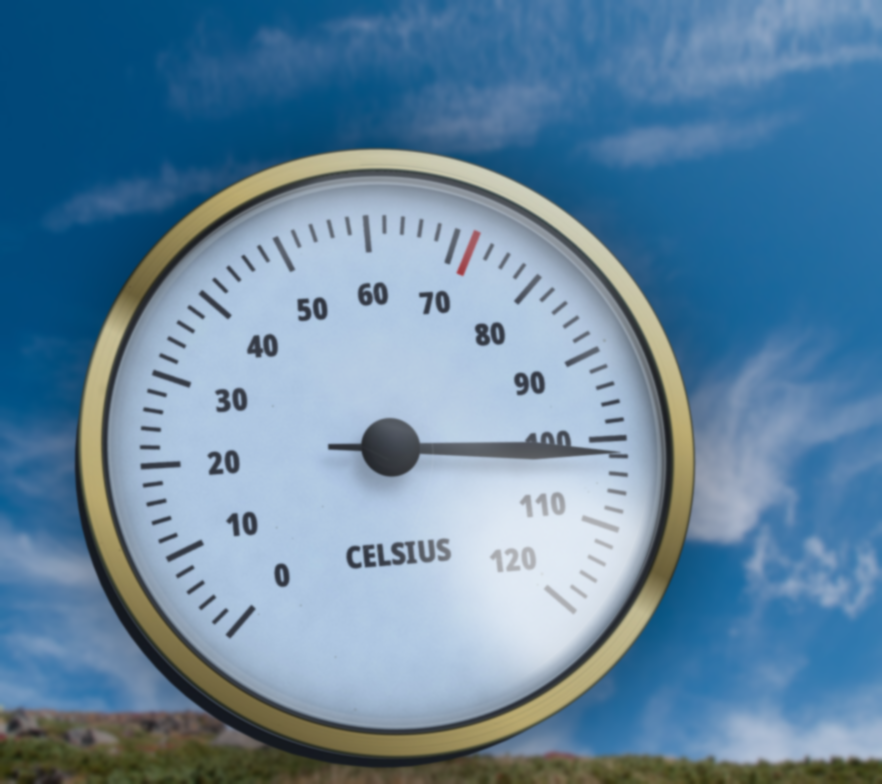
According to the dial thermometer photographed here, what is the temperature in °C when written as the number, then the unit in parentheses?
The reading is 102 (°C)
